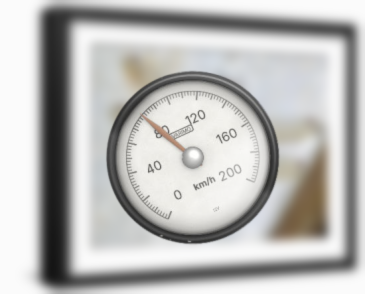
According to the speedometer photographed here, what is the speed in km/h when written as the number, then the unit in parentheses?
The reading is 80 (km/h)
